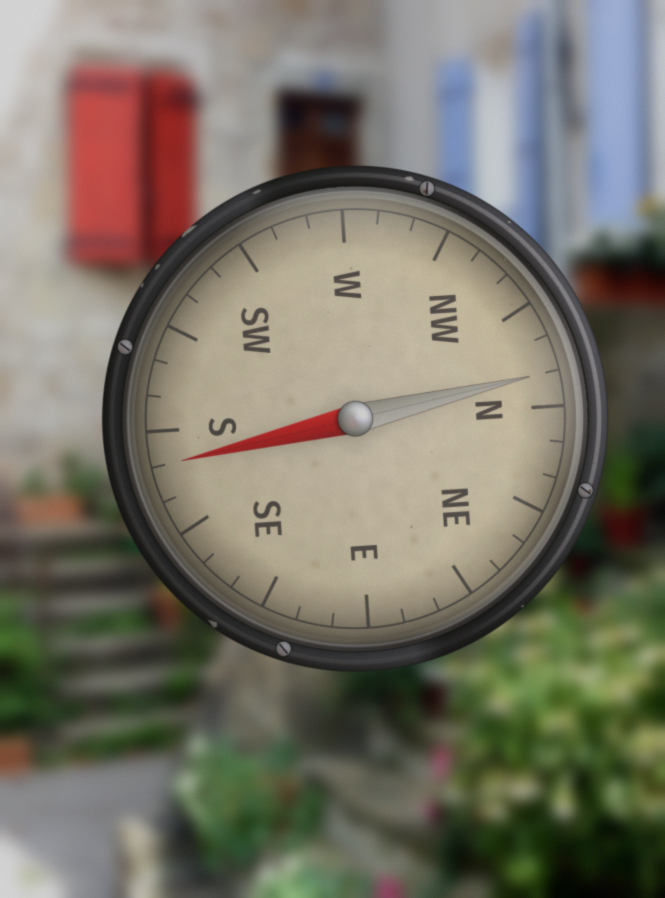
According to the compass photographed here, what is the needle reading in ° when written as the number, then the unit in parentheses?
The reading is 170 (°)
